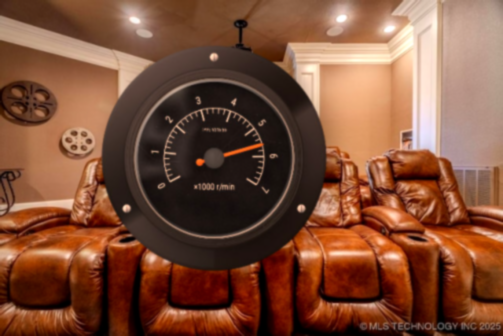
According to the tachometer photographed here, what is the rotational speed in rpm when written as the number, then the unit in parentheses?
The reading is 5600 (rpm)
